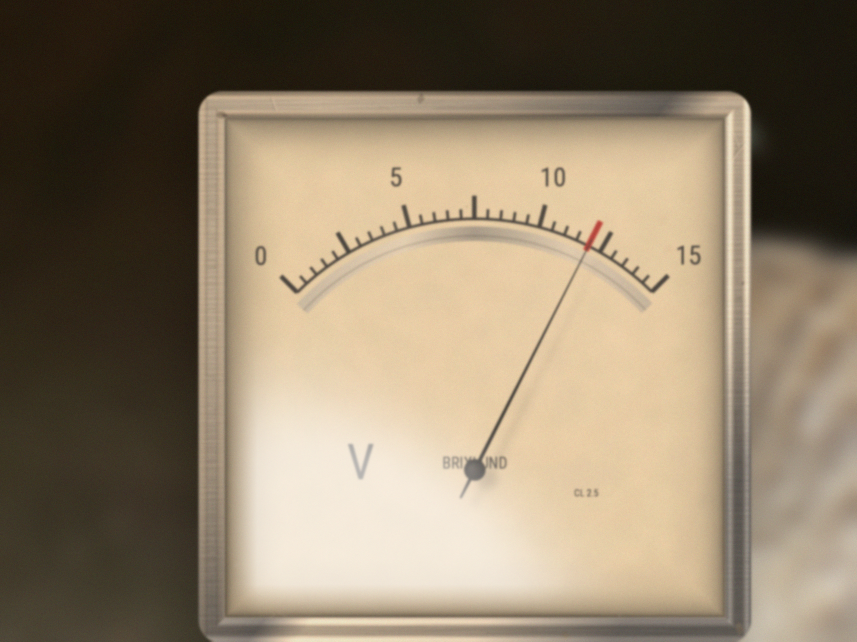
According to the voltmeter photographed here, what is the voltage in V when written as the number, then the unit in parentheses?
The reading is 12 (V)
